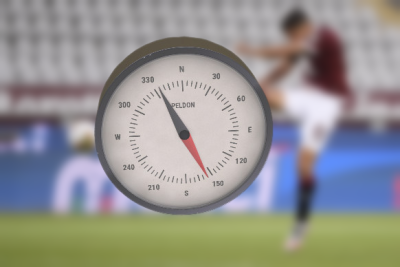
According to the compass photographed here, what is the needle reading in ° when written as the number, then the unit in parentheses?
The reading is 155 (°)
